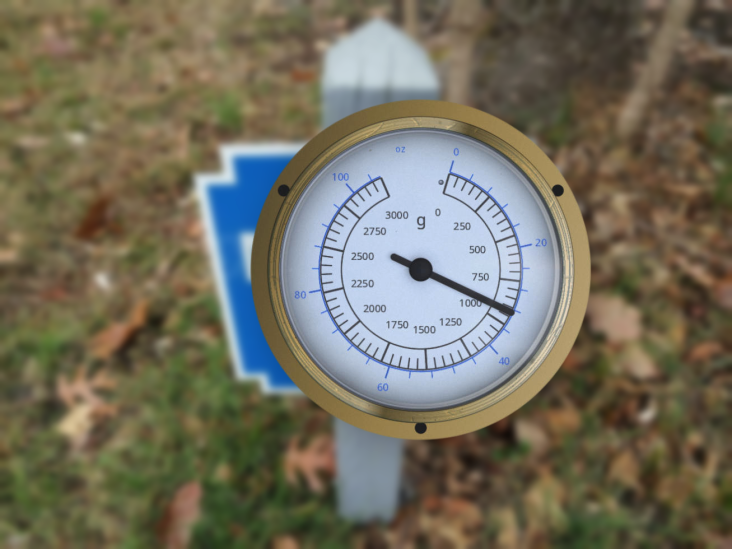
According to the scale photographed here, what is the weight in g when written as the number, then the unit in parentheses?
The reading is 925 (g)
